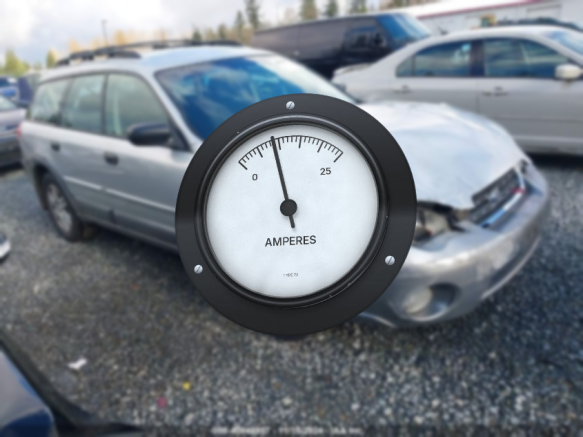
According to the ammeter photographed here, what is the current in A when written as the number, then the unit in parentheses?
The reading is 9 (A)
